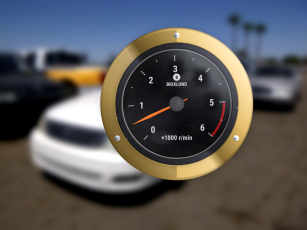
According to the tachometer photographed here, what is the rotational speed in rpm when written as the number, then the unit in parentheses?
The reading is 500 (rpm)
